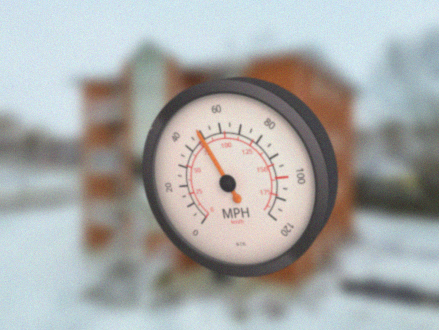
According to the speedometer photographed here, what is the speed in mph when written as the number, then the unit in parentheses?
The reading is 50 (mph)
